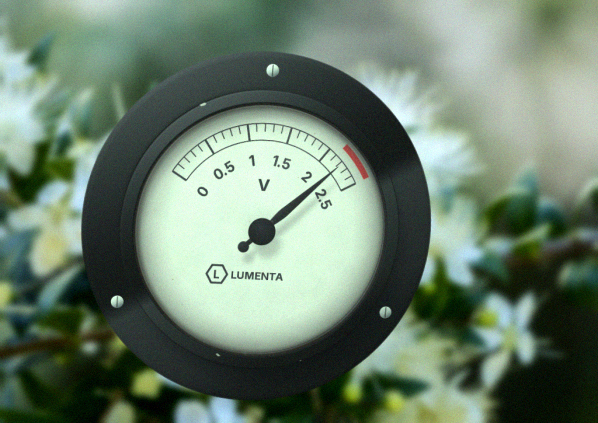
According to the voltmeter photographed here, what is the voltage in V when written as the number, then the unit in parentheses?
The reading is 2.2 (V)
